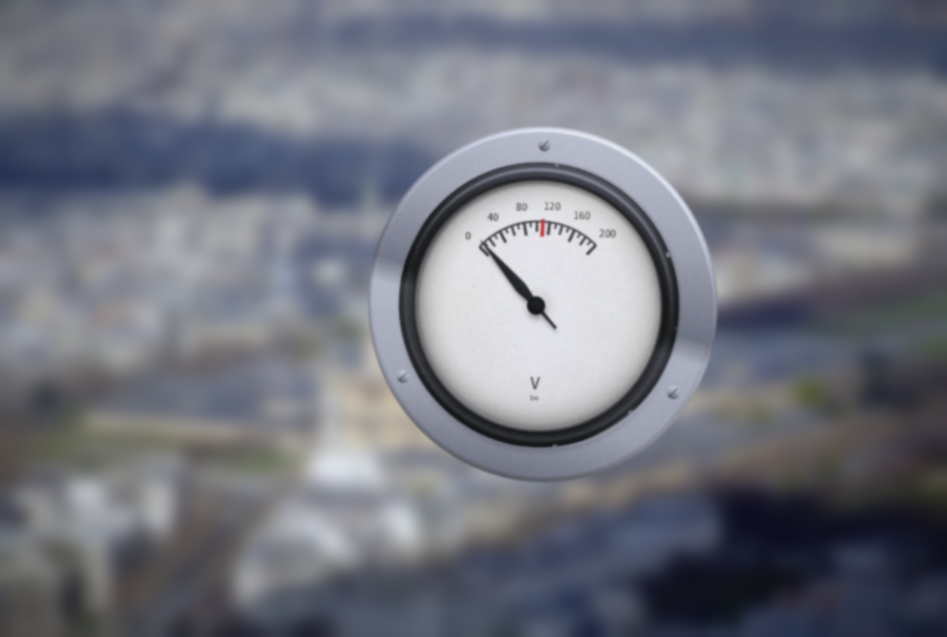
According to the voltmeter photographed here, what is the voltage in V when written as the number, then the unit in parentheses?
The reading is 10 (V)
